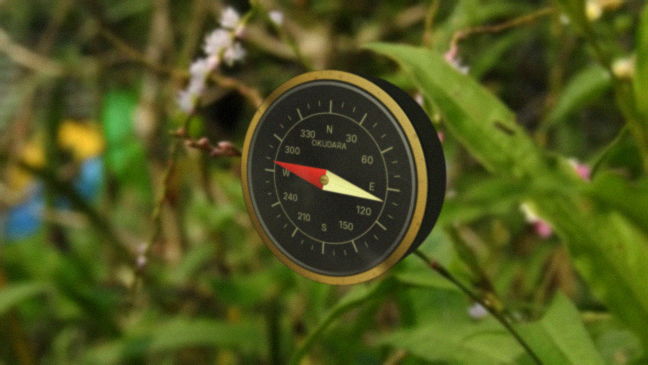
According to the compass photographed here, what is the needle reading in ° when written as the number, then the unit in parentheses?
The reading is 280 (°)
